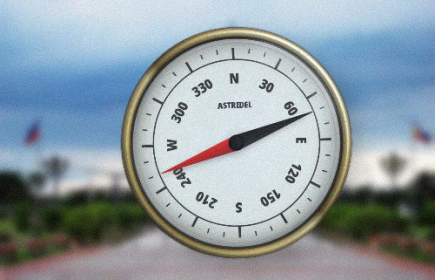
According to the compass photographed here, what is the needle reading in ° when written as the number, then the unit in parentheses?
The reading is 250 (°)
